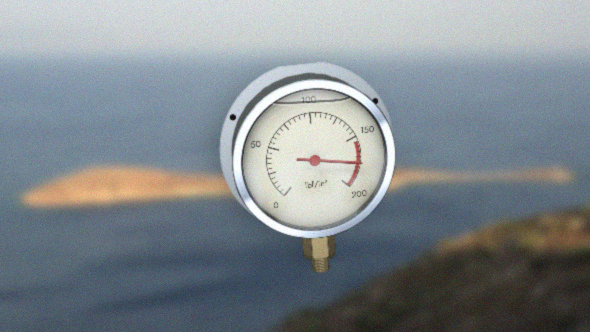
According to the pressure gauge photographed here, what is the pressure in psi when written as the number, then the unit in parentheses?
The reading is 175 (psi)
